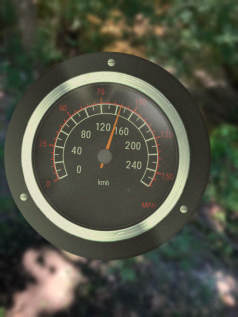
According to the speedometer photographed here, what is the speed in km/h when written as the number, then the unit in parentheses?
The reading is 145 (km/h)
